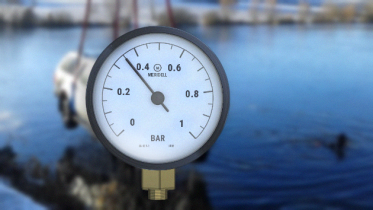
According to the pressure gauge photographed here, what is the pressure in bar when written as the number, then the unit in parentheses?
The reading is 0.35 (bar)
